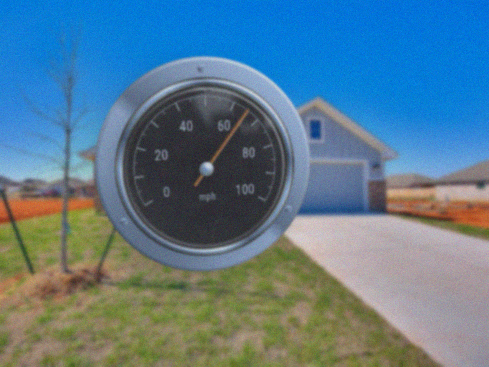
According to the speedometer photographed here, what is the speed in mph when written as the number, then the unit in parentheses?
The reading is 65 (mph)
